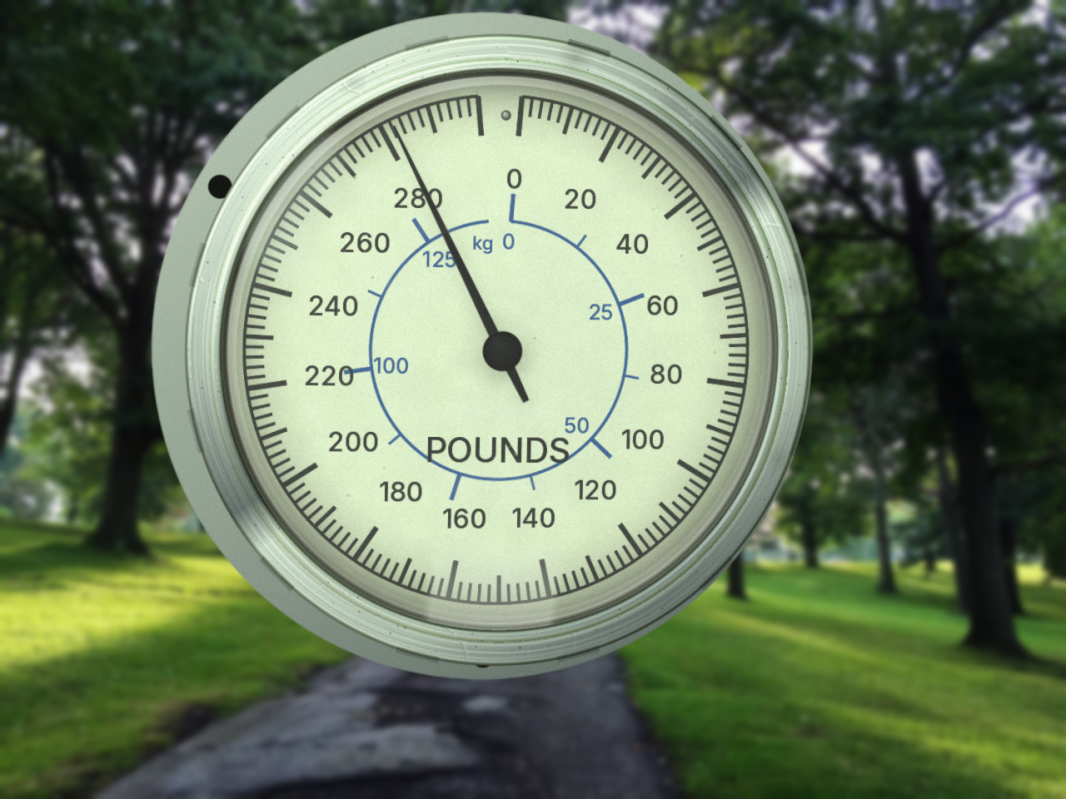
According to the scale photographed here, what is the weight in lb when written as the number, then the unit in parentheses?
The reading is 282 (lb)
